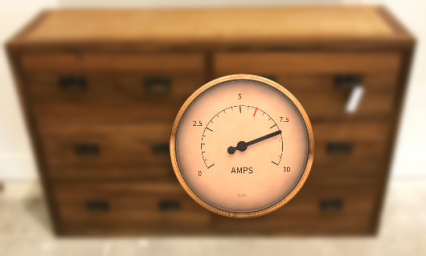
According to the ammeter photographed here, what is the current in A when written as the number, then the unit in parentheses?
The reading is 8 (A)
